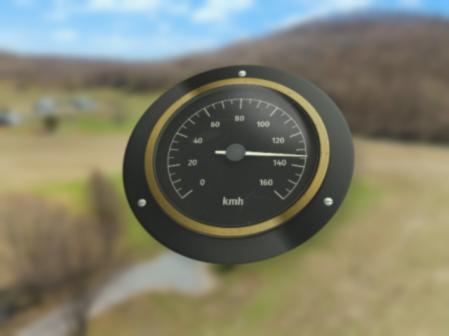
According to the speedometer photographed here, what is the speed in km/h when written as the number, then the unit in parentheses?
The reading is 135 (km/h)
